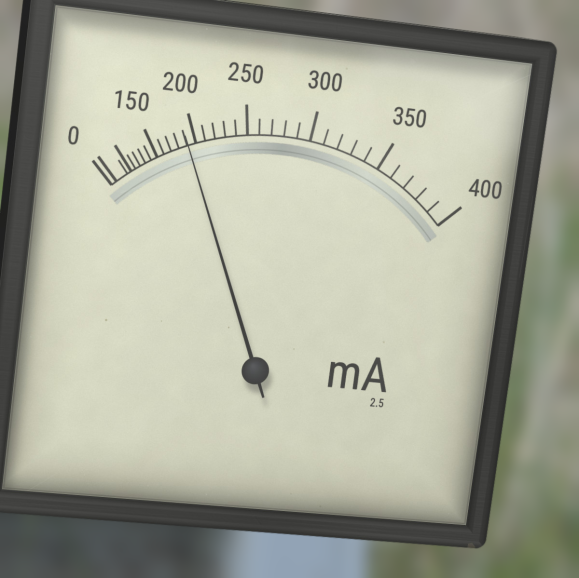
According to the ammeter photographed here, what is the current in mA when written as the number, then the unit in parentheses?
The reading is 190 (mA)
